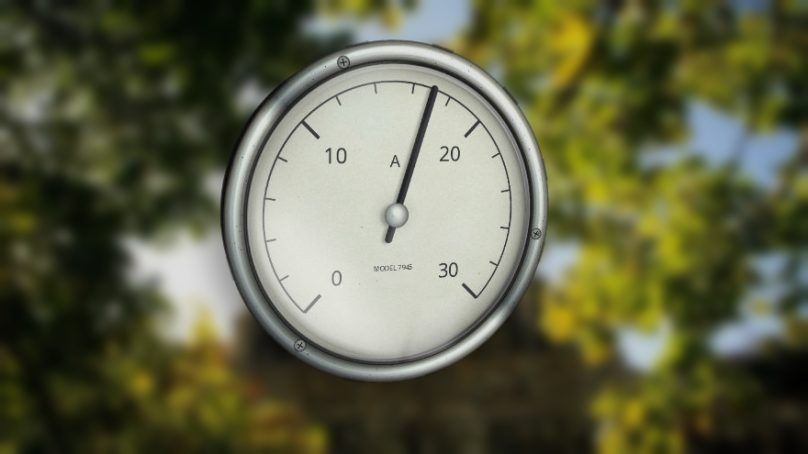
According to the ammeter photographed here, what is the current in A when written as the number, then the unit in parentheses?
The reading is 17 (A)
